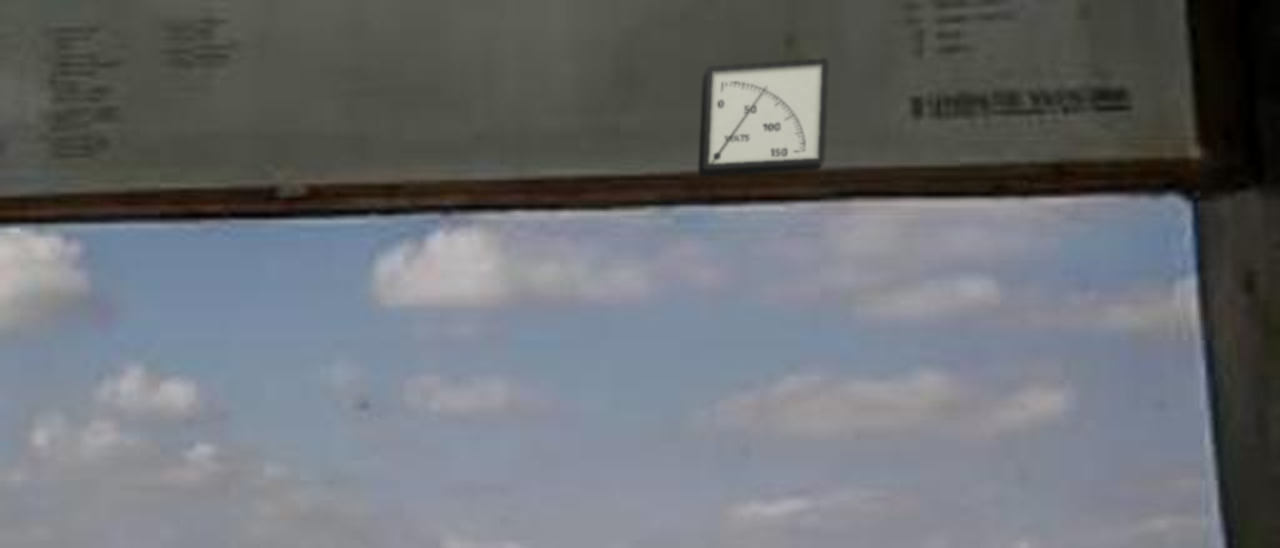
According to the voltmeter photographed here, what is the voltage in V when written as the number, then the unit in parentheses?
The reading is 50 (V)
